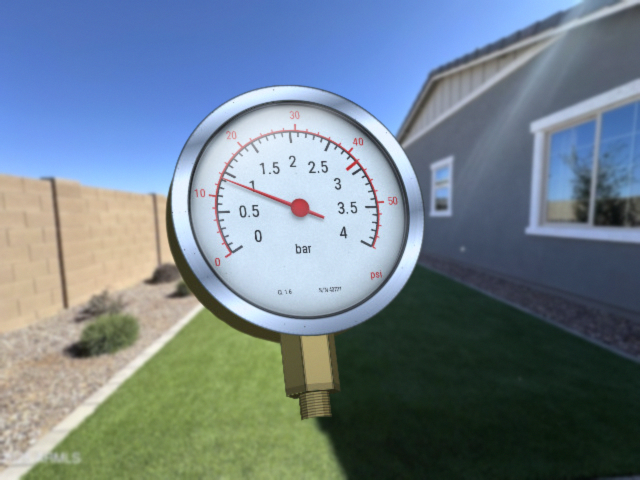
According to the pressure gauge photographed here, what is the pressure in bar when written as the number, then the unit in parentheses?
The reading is 0.9 (bar)
